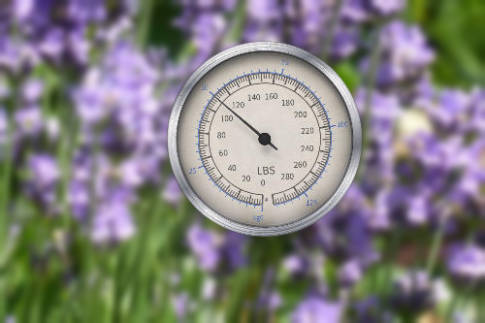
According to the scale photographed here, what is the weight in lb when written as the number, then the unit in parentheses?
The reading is 110 (lb)
